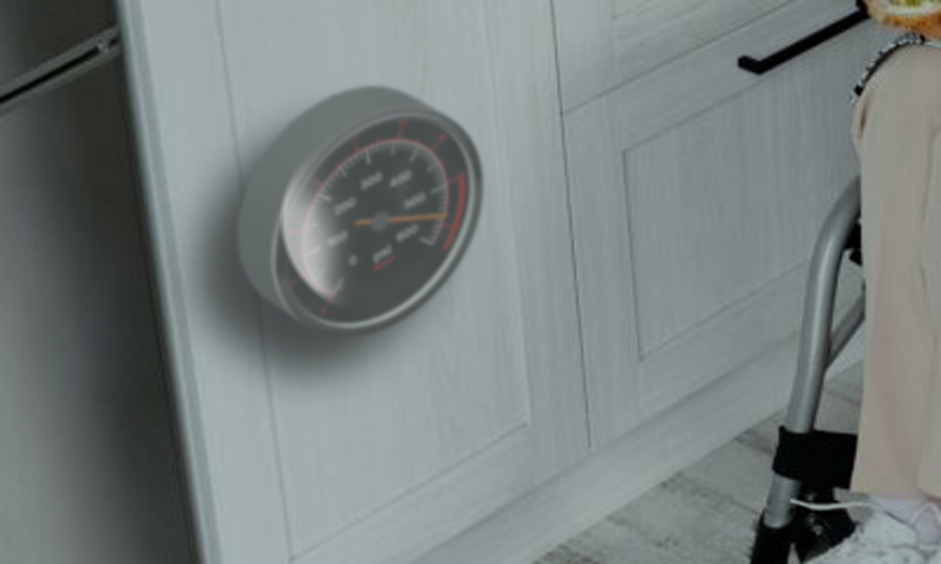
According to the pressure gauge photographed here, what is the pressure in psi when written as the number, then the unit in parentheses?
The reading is 550 (psi)
